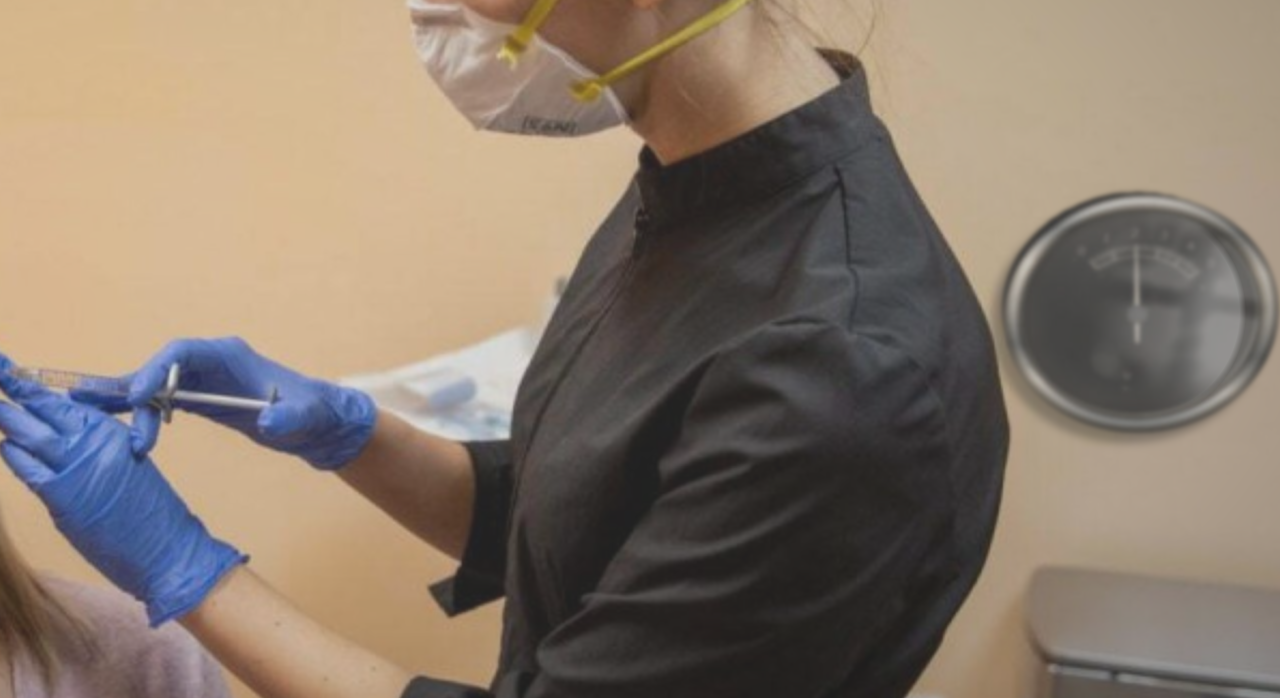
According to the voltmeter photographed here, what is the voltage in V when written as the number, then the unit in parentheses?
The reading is 2 (V)
